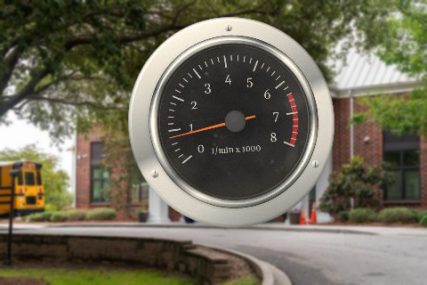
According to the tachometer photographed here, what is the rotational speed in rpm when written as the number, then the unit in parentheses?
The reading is 800 (rpm)
